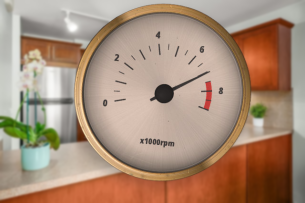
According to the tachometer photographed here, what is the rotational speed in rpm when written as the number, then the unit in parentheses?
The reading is 7000 (rpm)
